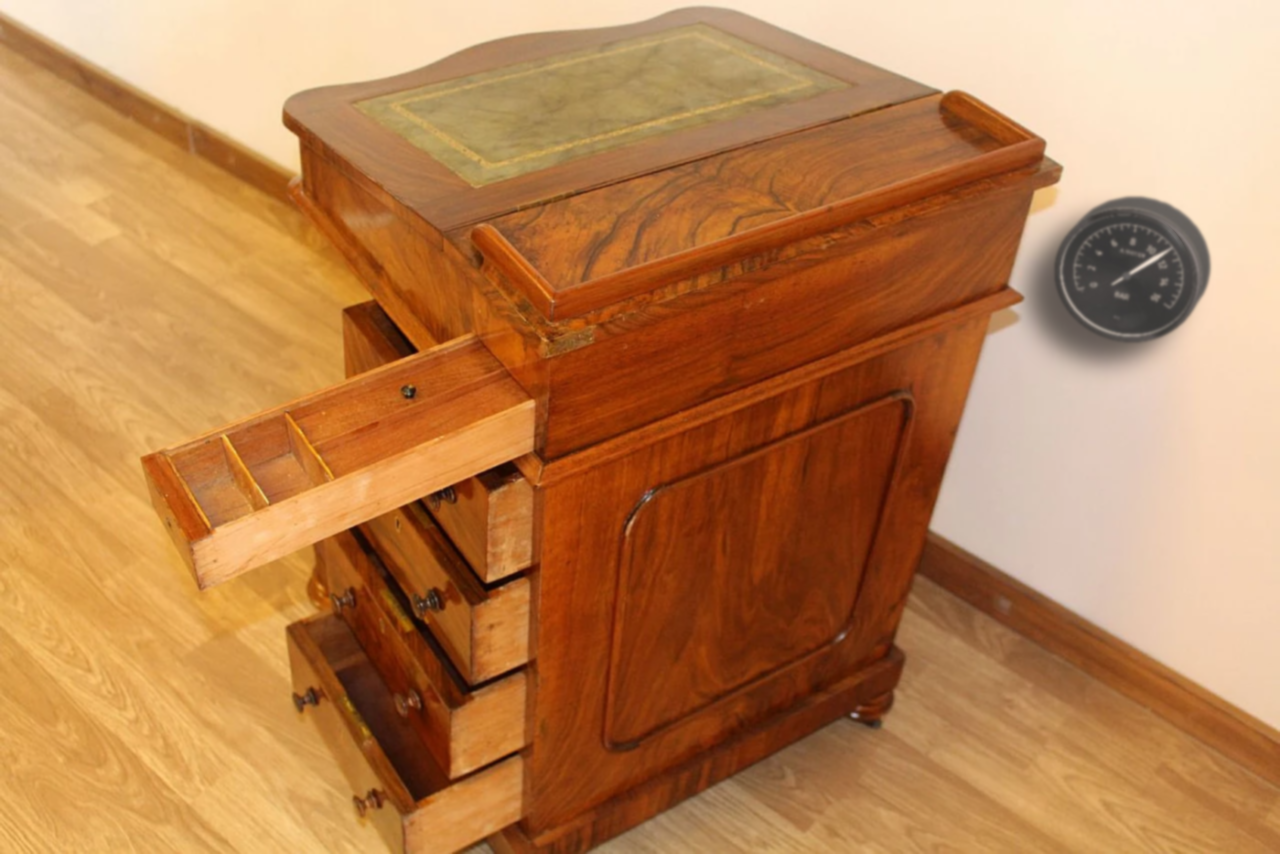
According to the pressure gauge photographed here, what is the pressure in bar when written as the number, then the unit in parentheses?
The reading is 11 (bar)
